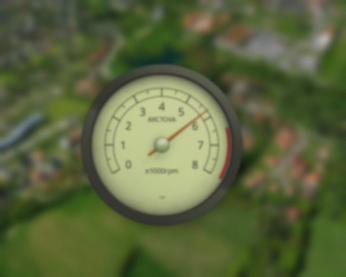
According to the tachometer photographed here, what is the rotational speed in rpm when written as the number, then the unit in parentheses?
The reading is 5750 (rpm)
